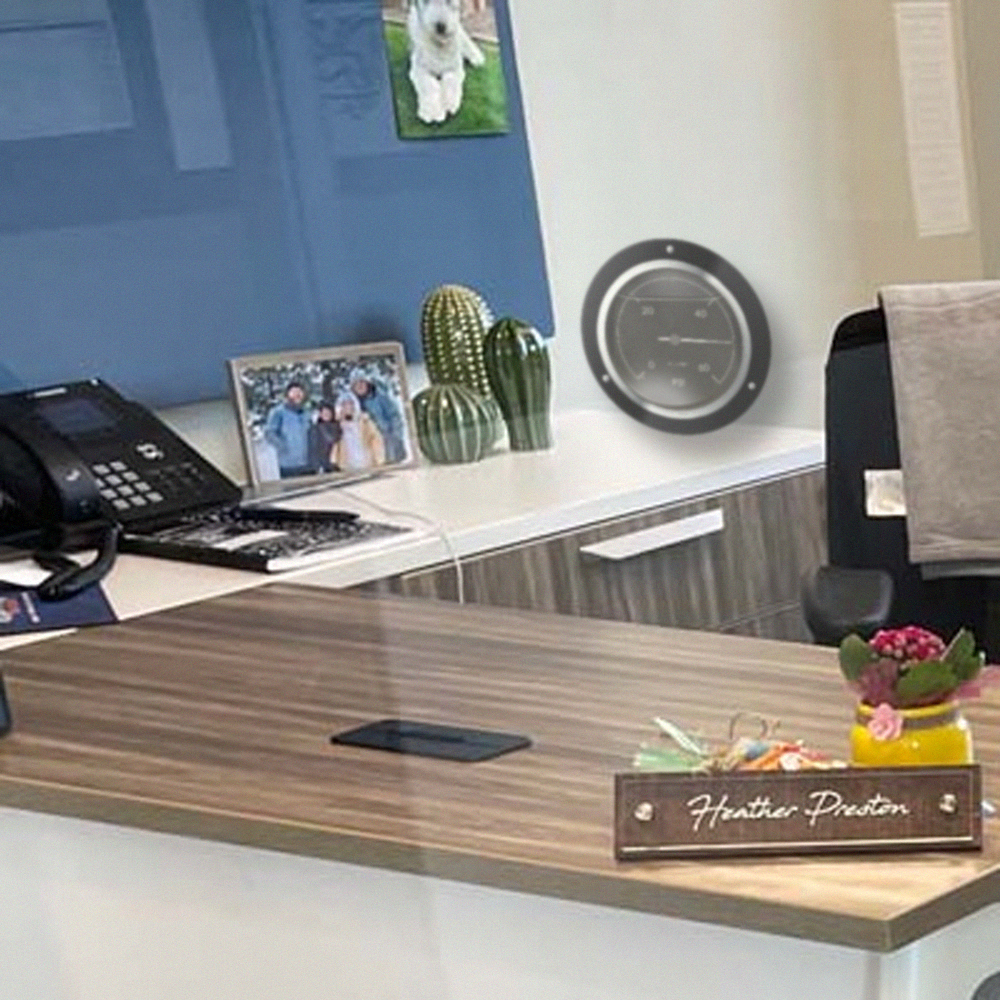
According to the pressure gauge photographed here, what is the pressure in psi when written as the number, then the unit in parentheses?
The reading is 50 (psi)
